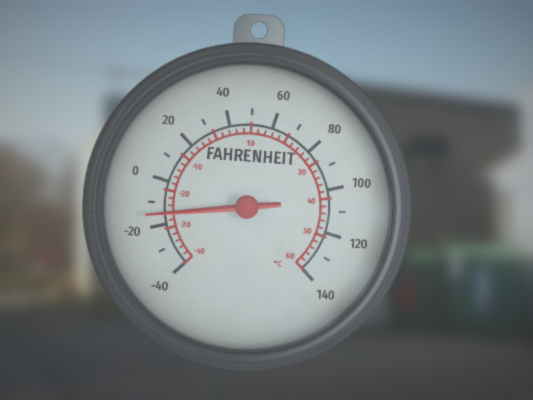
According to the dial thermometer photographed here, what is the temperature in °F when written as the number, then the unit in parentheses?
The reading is -15 (°F)
